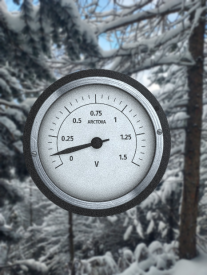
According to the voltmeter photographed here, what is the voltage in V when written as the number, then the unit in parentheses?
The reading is 0.1 (V)
